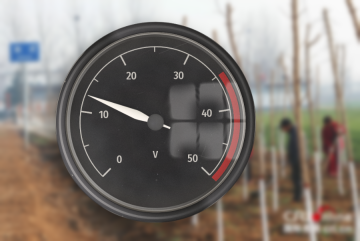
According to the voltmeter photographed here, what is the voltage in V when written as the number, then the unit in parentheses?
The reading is 12.5 (V)
